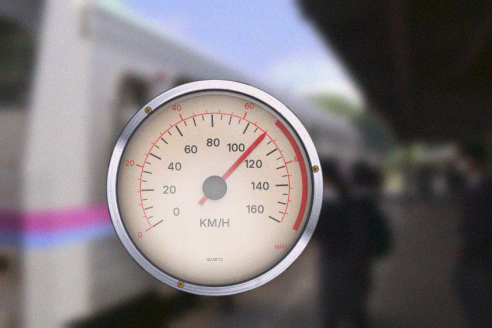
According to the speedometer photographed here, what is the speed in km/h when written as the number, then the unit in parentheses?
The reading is 110 (km/h)
